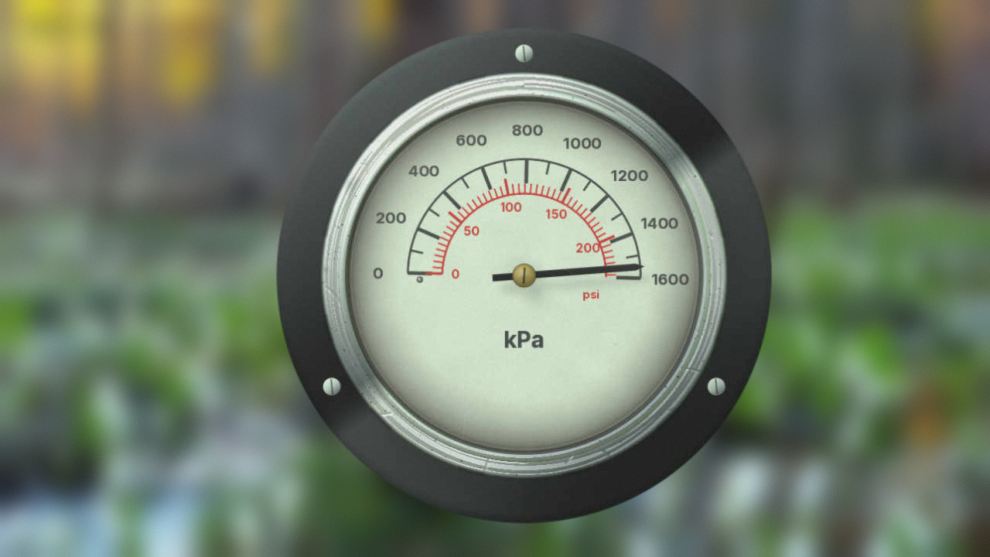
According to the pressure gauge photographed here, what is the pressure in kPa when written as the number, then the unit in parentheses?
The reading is 1550 (kPa)
